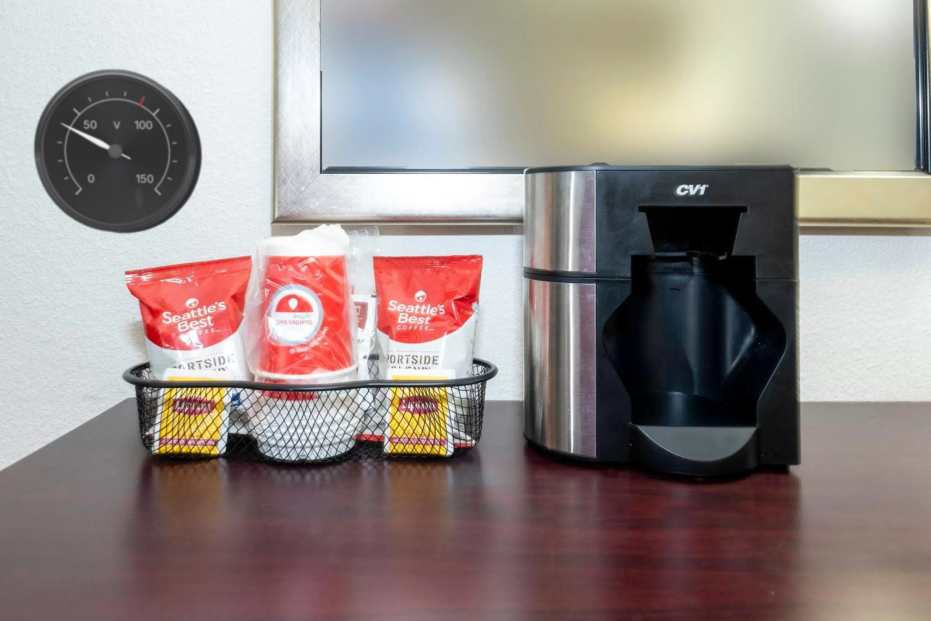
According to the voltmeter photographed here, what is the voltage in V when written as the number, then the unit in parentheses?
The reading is 40 (V)
